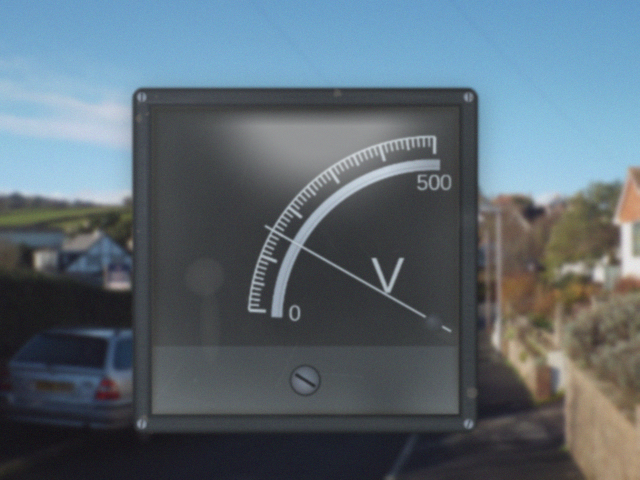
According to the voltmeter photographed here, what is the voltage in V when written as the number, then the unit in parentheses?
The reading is 150 (V)
